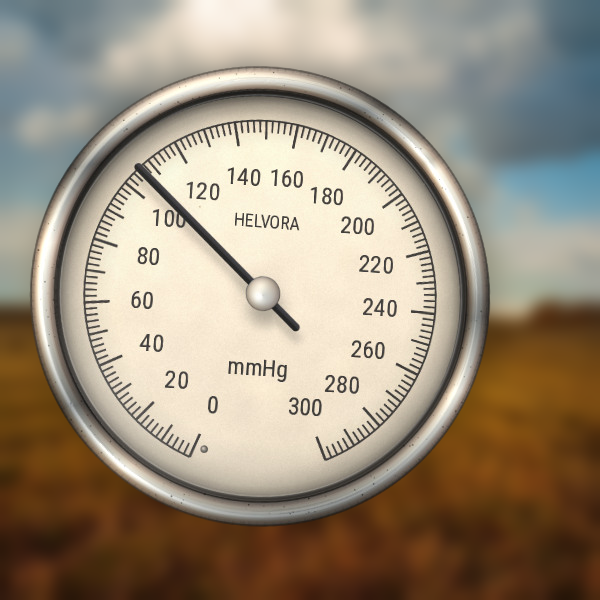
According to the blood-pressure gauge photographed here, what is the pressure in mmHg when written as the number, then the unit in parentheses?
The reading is 106 (mmHg)
